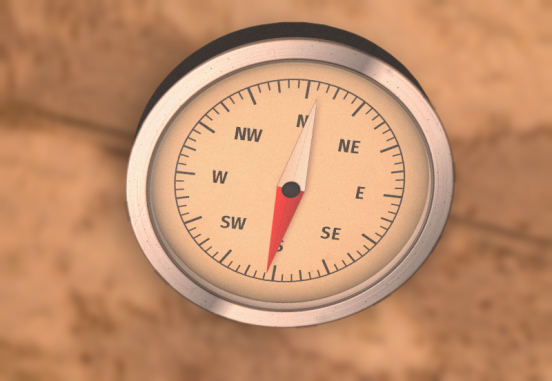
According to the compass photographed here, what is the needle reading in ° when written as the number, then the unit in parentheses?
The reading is 185 (°)
